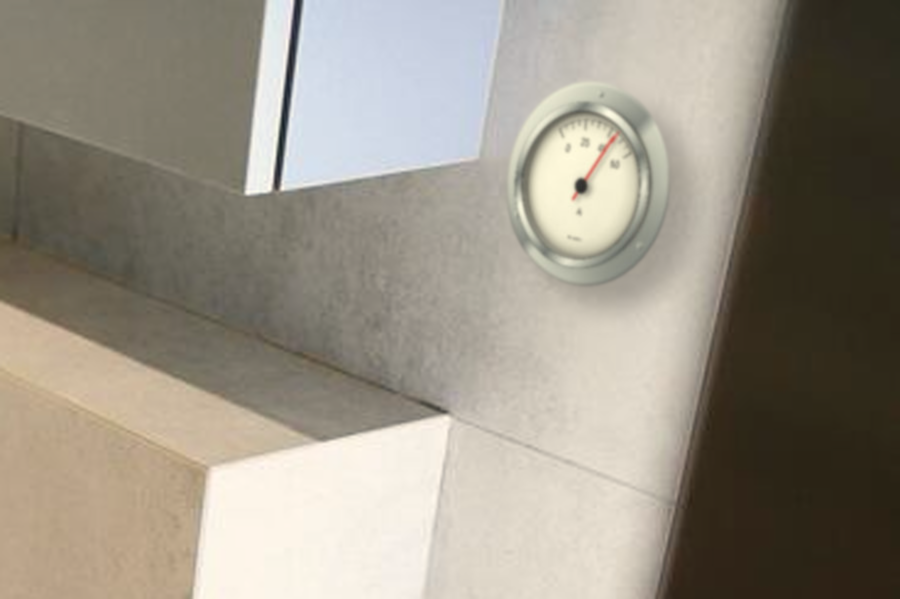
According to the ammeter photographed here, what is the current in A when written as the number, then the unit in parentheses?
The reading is 45 (A)
